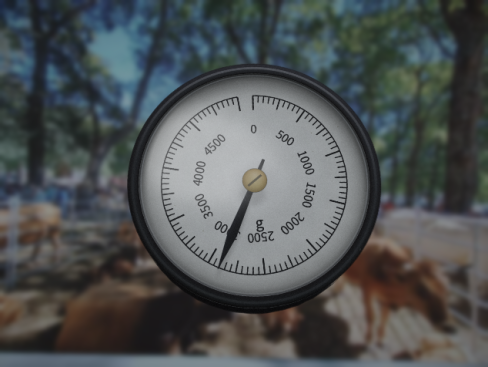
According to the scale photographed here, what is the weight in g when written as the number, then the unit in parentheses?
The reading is 2900 (g)
